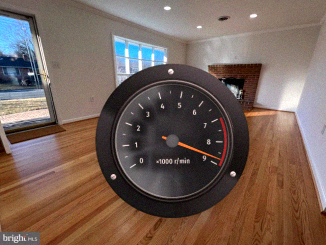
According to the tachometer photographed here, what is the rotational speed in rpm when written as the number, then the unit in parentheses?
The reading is 8750 (rpm)
